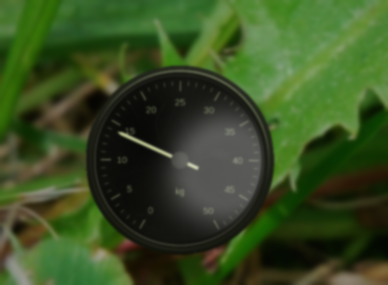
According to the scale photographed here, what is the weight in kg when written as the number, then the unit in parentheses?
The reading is 14 (kg)
